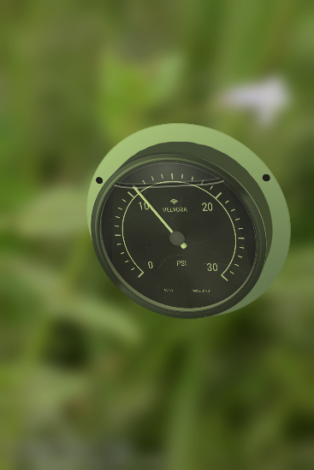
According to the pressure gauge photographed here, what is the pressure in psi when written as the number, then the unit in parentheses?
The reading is 11 (psi)
